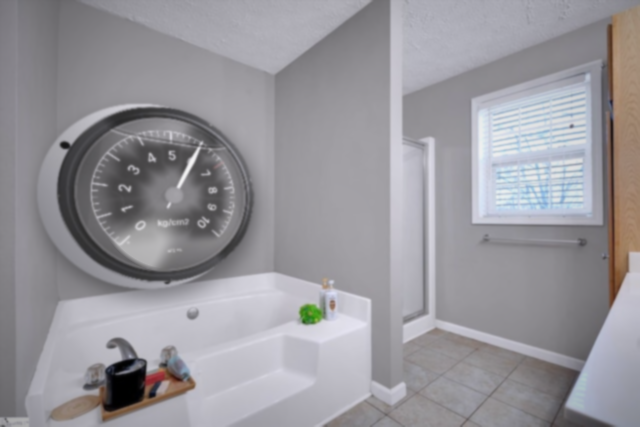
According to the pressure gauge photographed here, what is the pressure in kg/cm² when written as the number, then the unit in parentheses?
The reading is 6 (kg/cm²)
